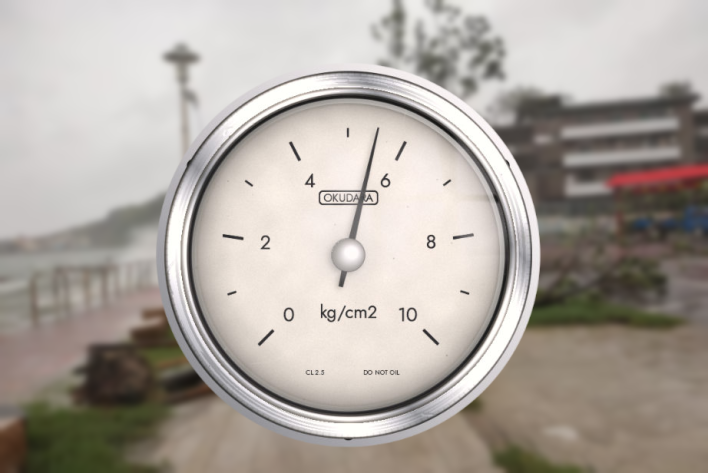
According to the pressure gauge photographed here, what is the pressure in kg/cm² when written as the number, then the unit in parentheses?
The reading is 5.5 (kg/cm²)
